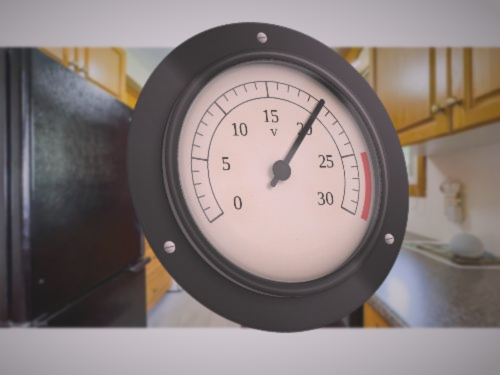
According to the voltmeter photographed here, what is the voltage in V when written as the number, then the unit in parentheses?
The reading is 20 (V)
